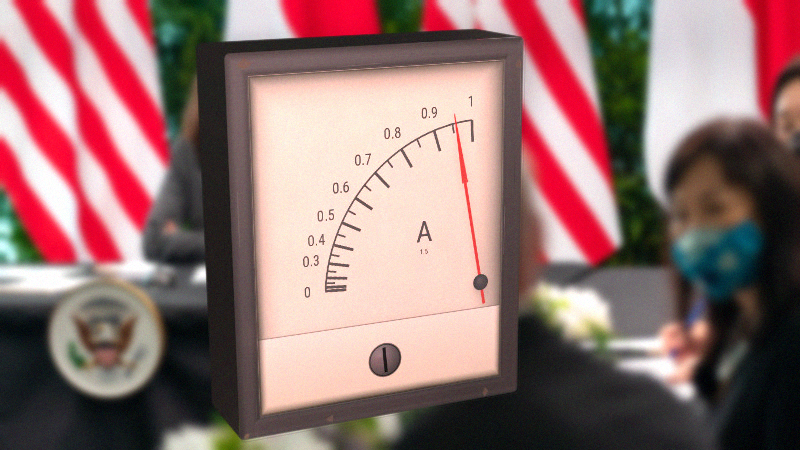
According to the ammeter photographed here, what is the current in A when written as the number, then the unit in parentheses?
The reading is 0.95 (A)
